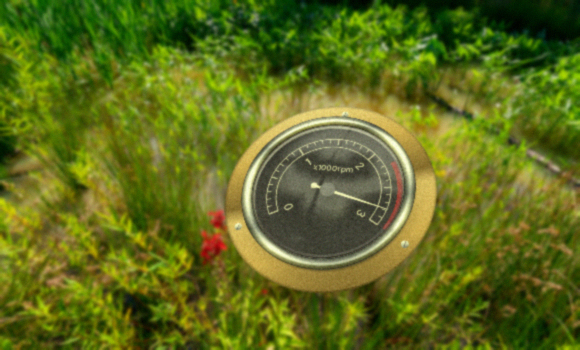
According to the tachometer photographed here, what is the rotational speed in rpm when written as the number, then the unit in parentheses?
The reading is 2800 (rpm)
